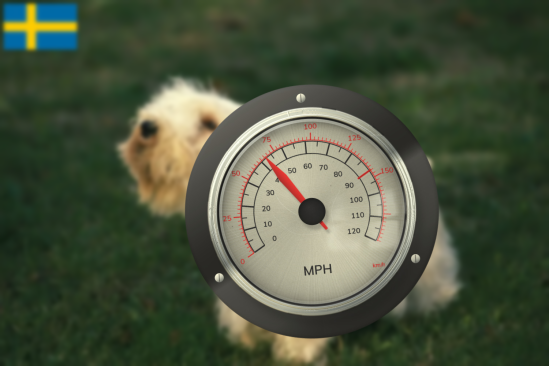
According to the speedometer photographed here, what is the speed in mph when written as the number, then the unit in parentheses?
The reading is 42.5 (mph)
